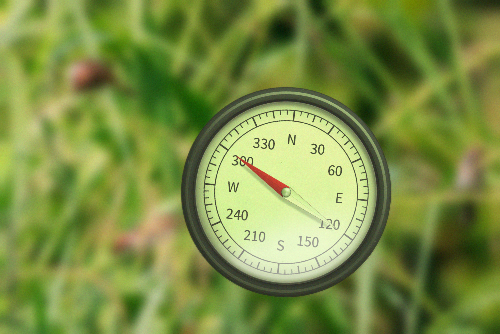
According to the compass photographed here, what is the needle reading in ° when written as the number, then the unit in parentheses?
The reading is 300 (°)
